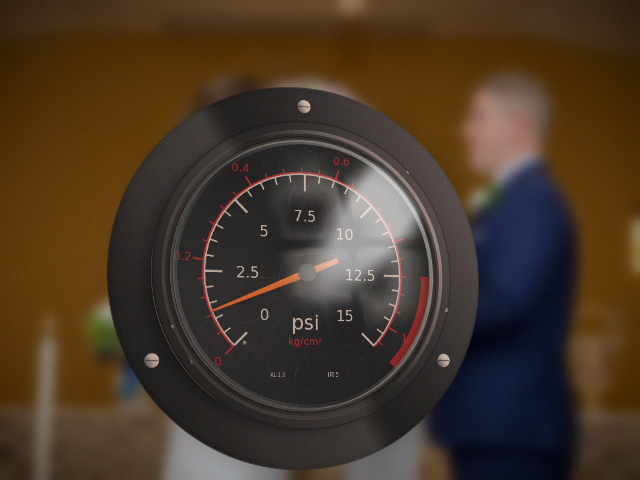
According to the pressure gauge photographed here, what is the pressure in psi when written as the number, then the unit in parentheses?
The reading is 1.25 (psi)
